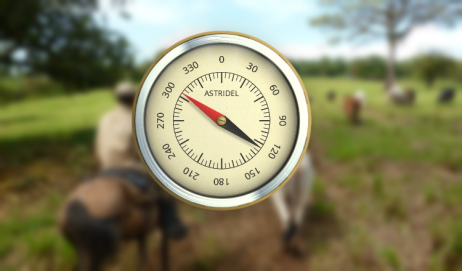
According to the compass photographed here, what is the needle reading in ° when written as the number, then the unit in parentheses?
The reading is 305 (°)
